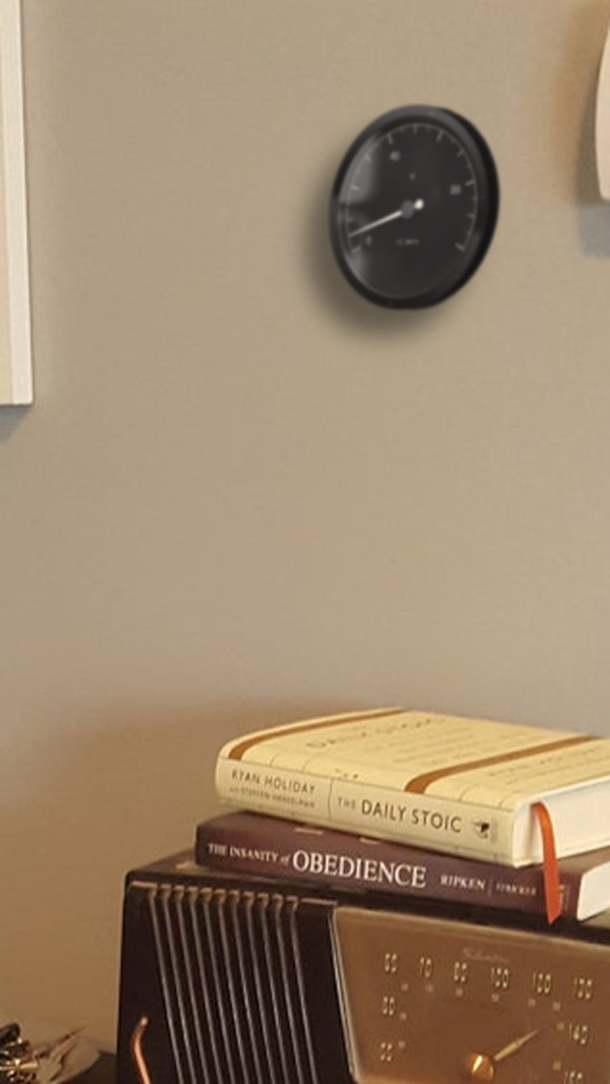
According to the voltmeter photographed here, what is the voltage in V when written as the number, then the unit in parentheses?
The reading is 5 (V)
